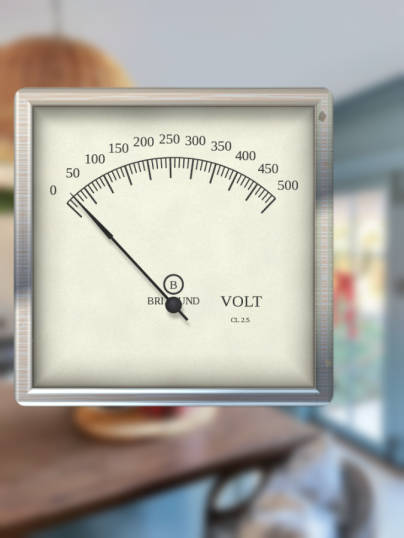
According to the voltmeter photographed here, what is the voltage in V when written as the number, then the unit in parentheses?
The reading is 20 (V)
